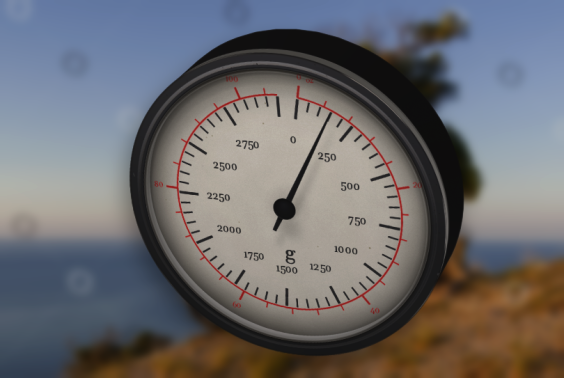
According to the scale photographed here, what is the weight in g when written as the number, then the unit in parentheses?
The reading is 150 (g)
